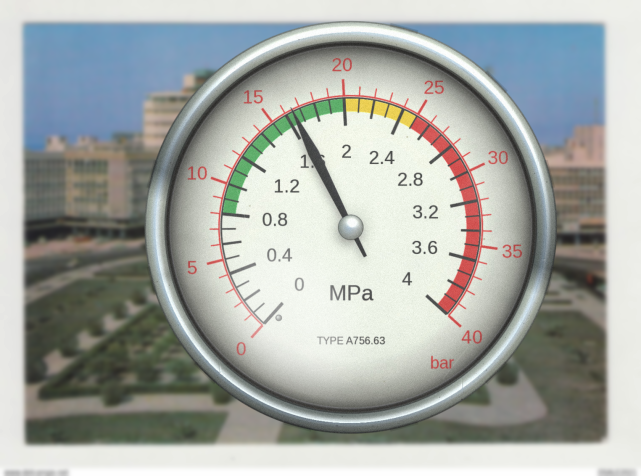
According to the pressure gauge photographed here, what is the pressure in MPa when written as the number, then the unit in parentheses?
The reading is 1.65 (MPa)
